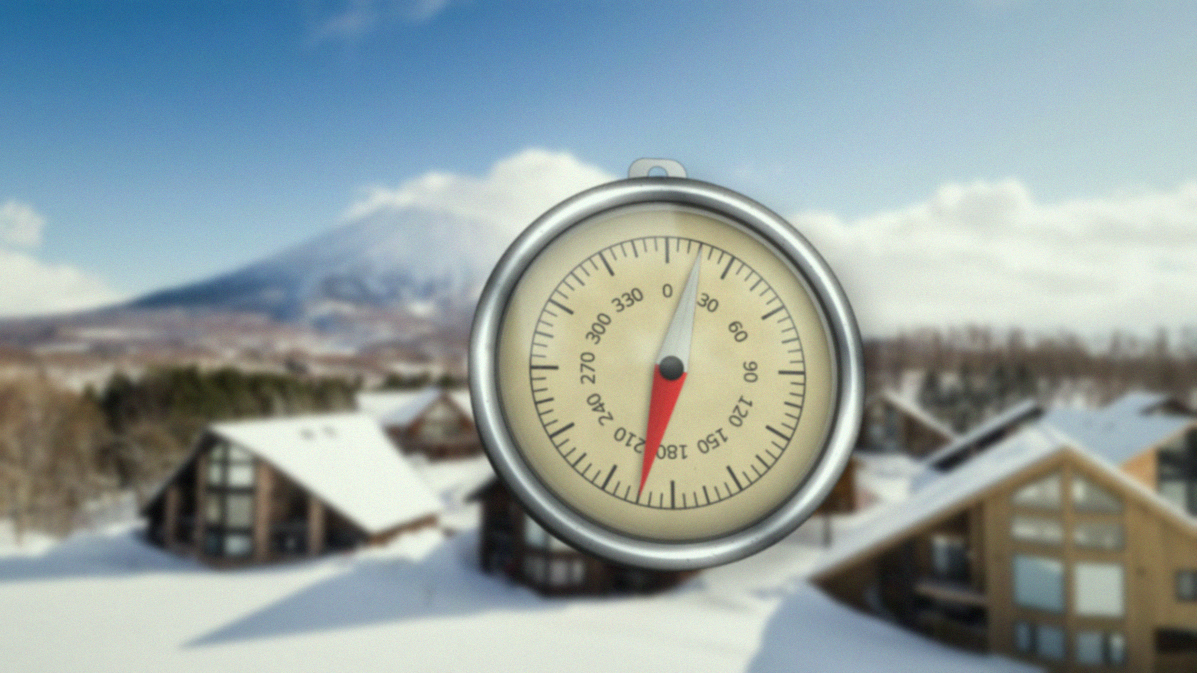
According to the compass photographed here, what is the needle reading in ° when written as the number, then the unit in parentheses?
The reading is 195 (°)
